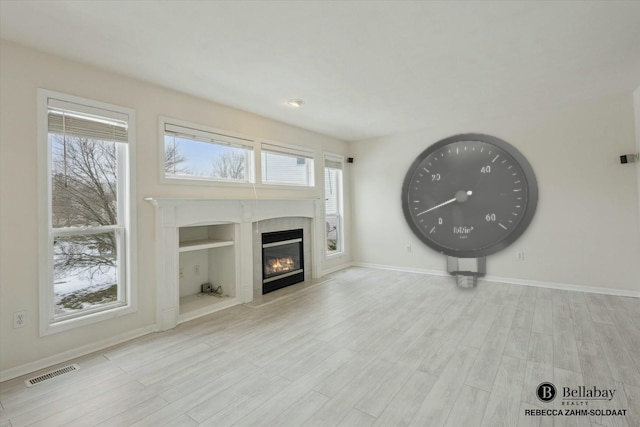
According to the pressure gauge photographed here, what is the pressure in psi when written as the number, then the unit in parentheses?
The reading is 6 (psi)
